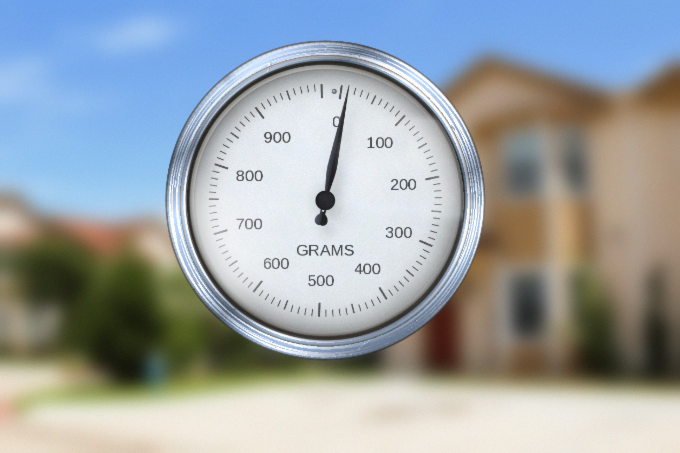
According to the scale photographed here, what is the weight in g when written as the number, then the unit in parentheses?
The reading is 10 (g)
